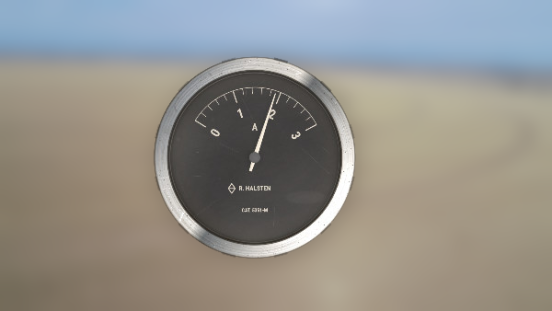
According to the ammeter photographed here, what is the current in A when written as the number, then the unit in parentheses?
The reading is 1.9 (A)
